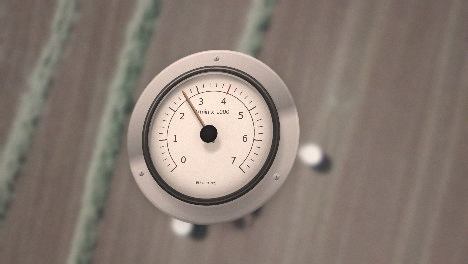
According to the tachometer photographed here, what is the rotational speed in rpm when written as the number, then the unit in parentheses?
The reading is 2600 (rpm)
